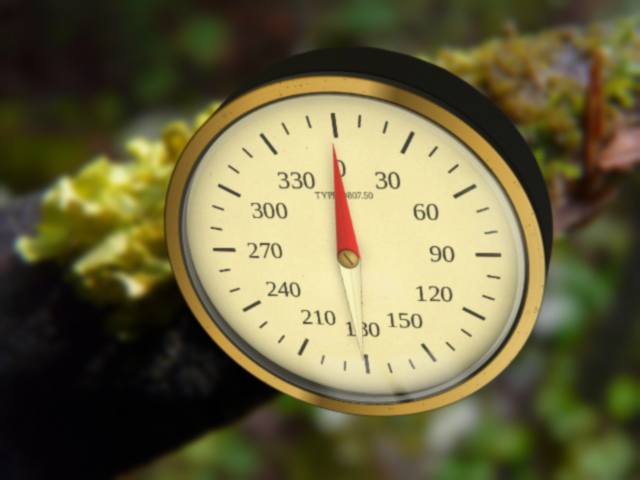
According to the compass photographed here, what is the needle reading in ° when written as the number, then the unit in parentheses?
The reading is 0 (°)
